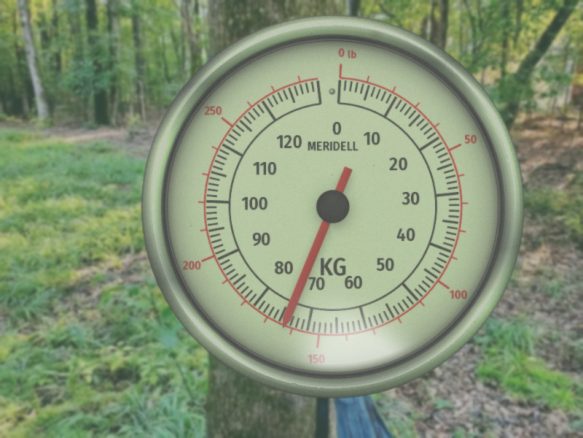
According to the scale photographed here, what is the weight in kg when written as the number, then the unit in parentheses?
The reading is 74 (kg)
